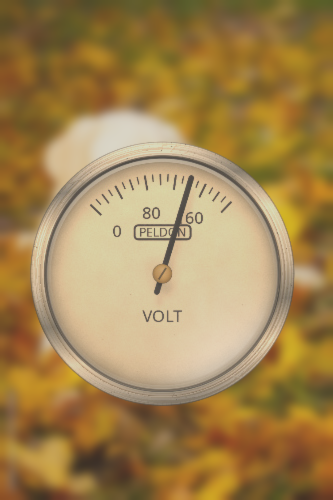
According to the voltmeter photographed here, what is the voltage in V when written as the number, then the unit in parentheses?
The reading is 140 (V)
